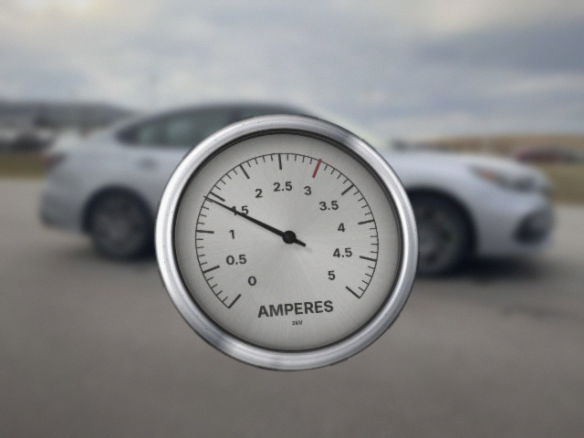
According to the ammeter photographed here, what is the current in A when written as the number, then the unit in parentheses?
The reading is 1.4 (A)
